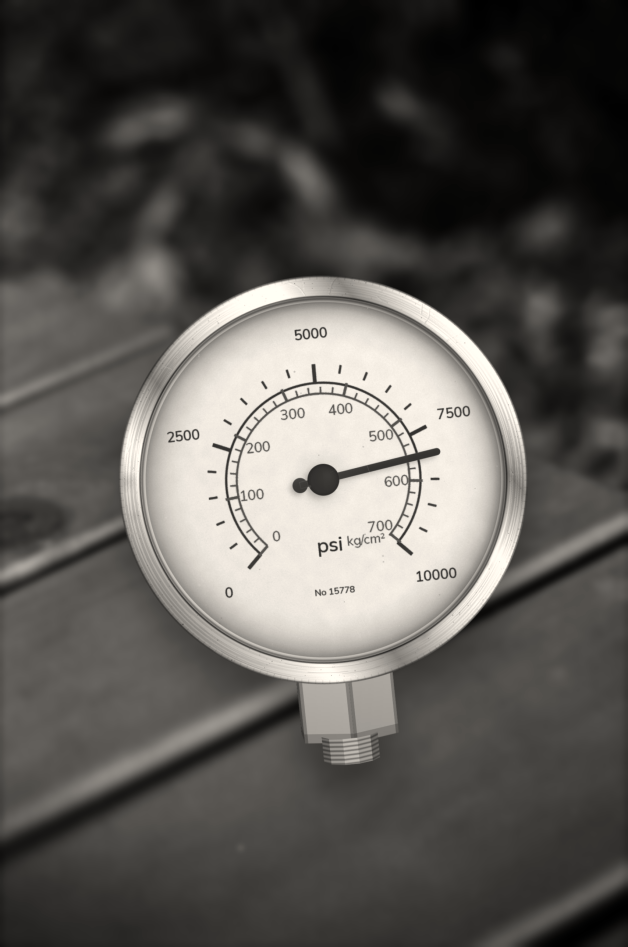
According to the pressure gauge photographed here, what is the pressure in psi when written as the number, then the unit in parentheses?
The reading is 8000 (psi)
